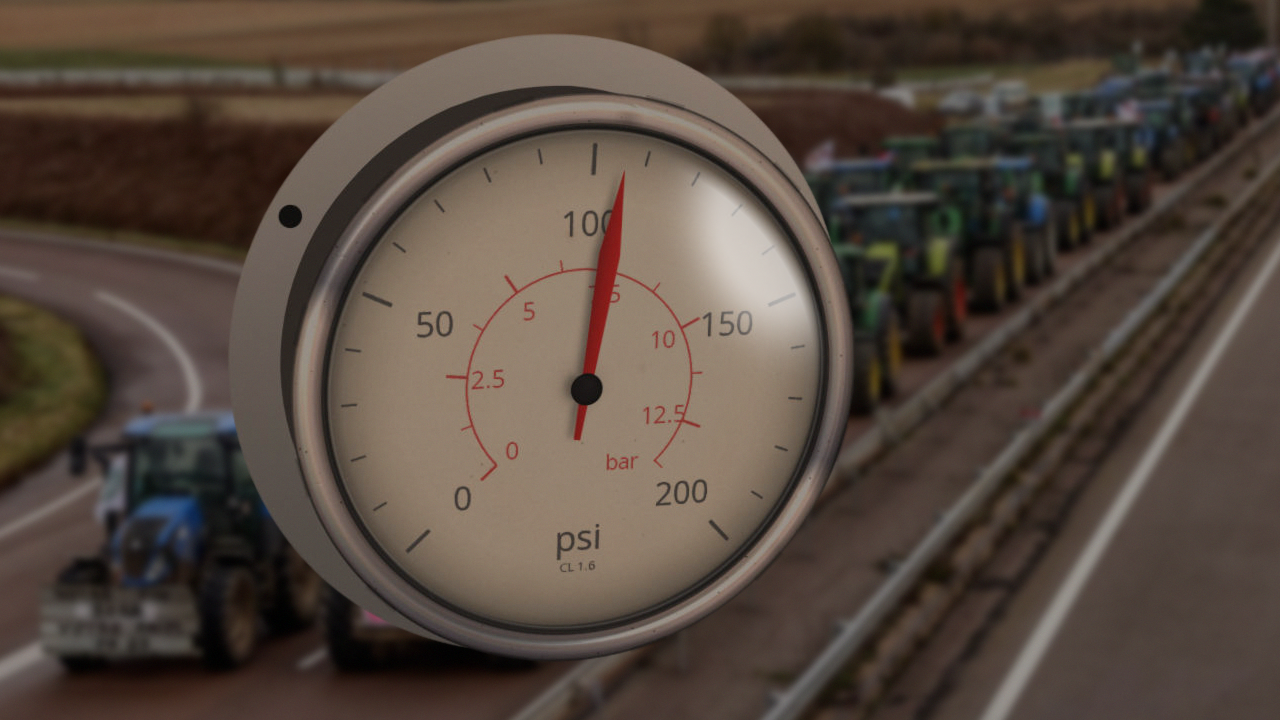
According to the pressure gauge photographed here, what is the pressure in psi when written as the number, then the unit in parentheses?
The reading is 105 (psi)
